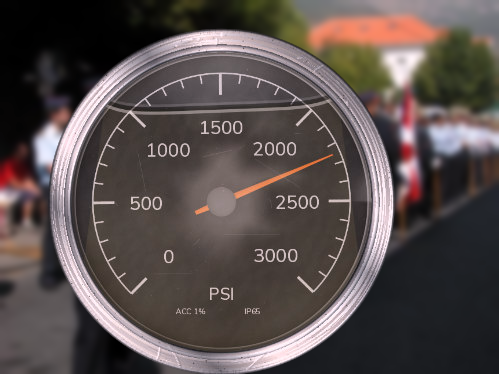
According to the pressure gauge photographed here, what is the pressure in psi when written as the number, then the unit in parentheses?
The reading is 2250 (psi)
